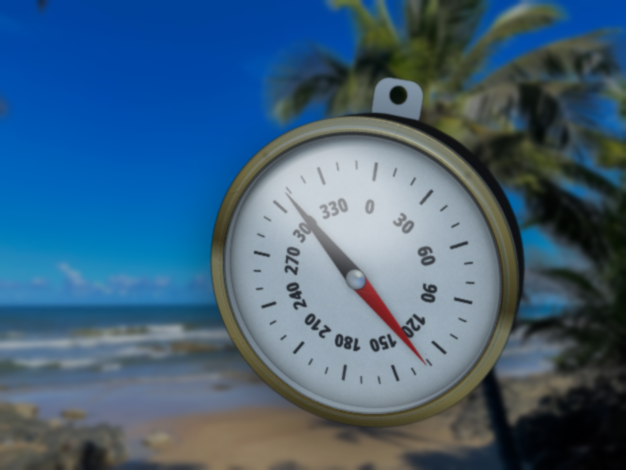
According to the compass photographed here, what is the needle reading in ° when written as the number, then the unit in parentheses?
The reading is 130 (°)
